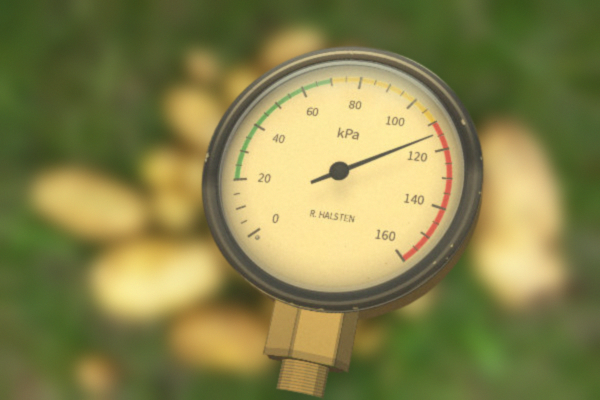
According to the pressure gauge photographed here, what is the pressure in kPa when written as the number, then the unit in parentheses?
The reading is 115 (kPa)
